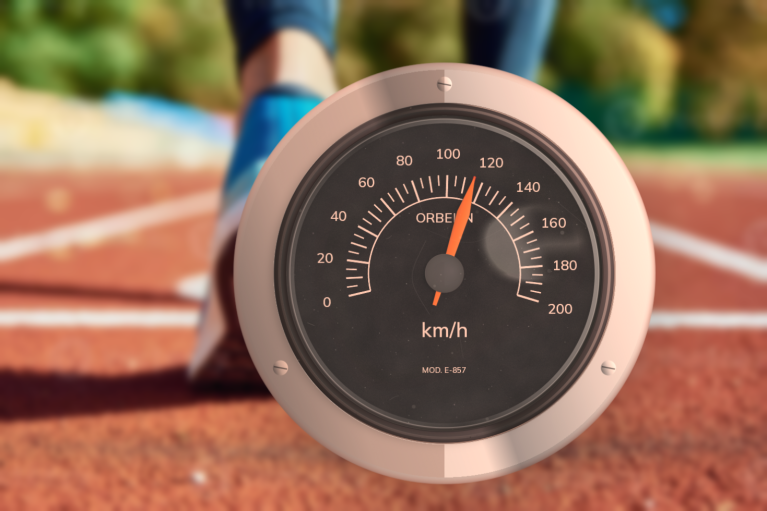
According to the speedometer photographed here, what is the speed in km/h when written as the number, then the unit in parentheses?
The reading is 115 (km/h)
